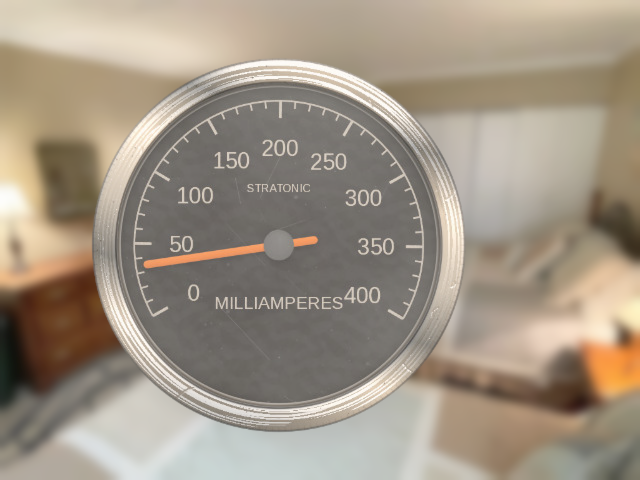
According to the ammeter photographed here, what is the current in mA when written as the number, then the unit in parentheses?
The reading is 35 (mA)
